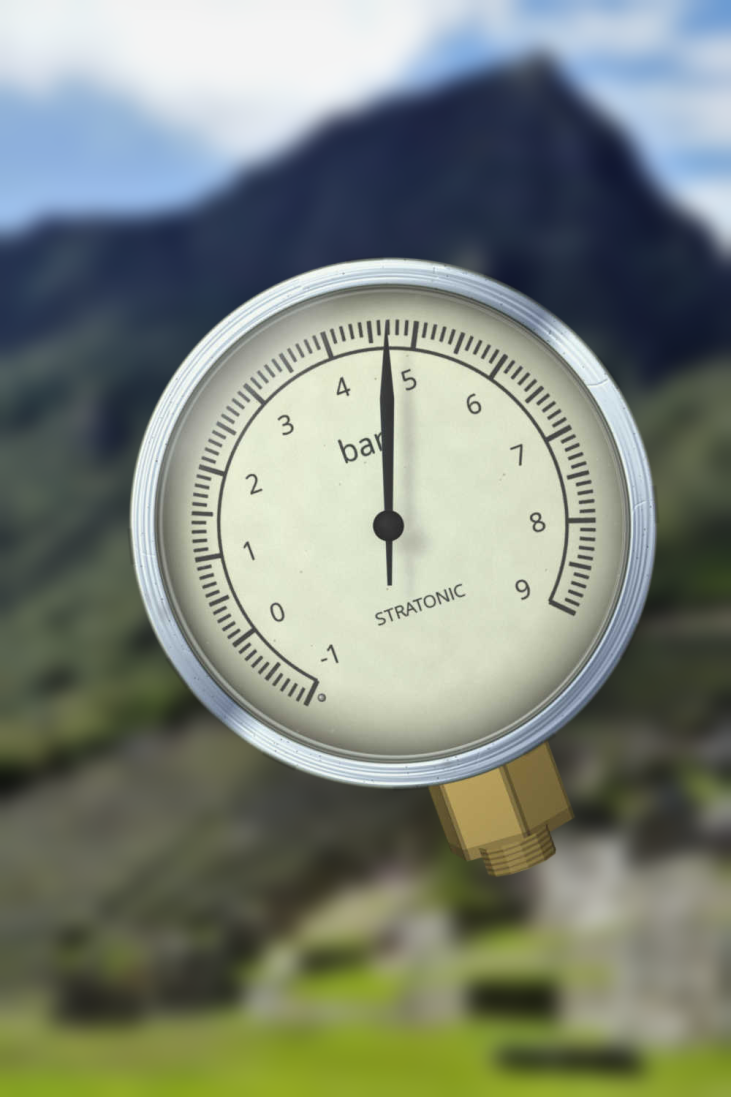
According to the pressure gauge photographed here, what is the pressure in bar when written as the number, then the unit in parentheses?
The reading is 4.7 (bar)
